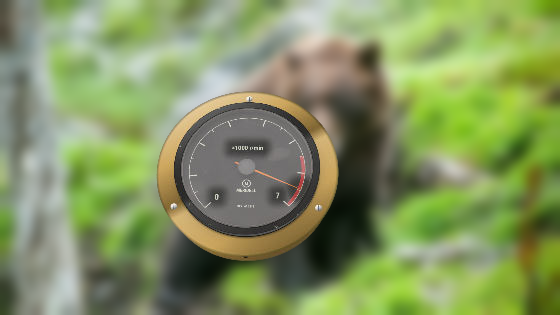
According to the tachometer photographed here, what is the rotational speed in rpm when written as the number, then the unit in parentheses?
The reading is 6500 (rpm)
